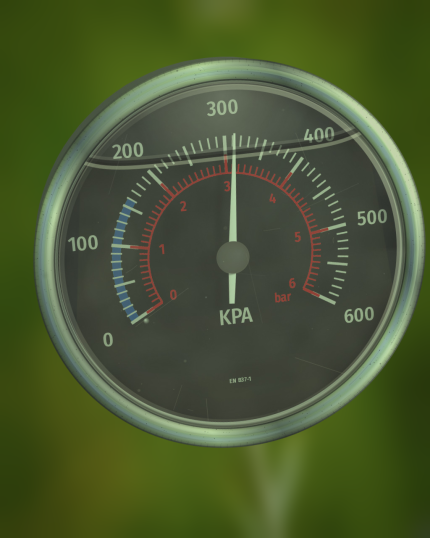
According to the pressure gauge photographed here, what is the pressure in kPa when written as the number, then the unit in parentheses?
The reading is 310 (kPa)
